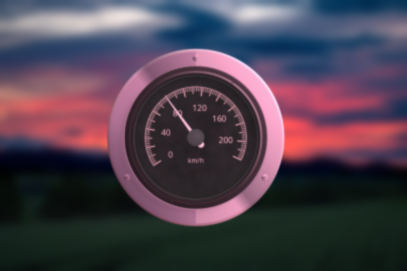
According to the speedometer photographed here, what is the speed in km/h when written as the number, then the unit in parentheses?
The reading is 80 (km/h)
